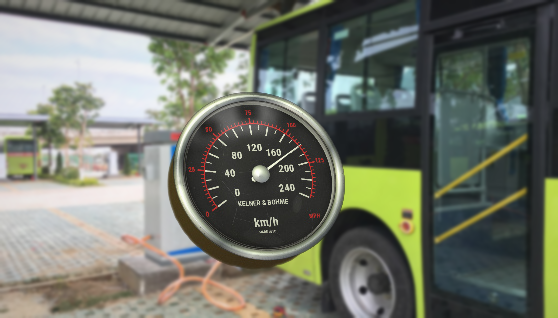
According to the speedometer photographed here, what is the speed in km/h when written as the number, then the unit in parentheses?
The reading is 180 (km/h)
